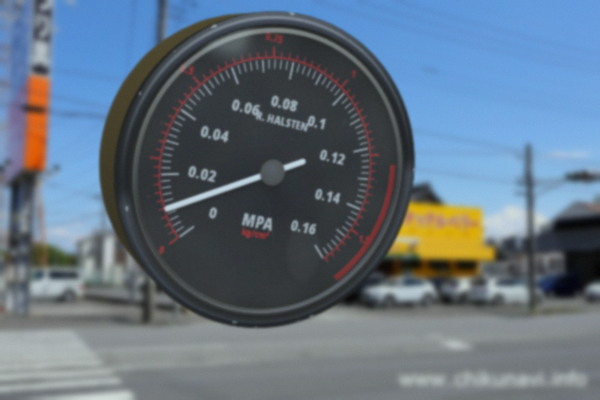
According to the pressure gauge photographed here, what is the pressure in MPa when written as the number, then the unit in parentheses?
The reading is 0.01 (MPa)
